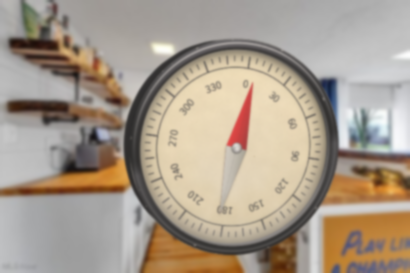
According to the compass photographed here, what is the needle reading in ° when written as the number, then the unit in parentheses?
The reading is 5 (°)
